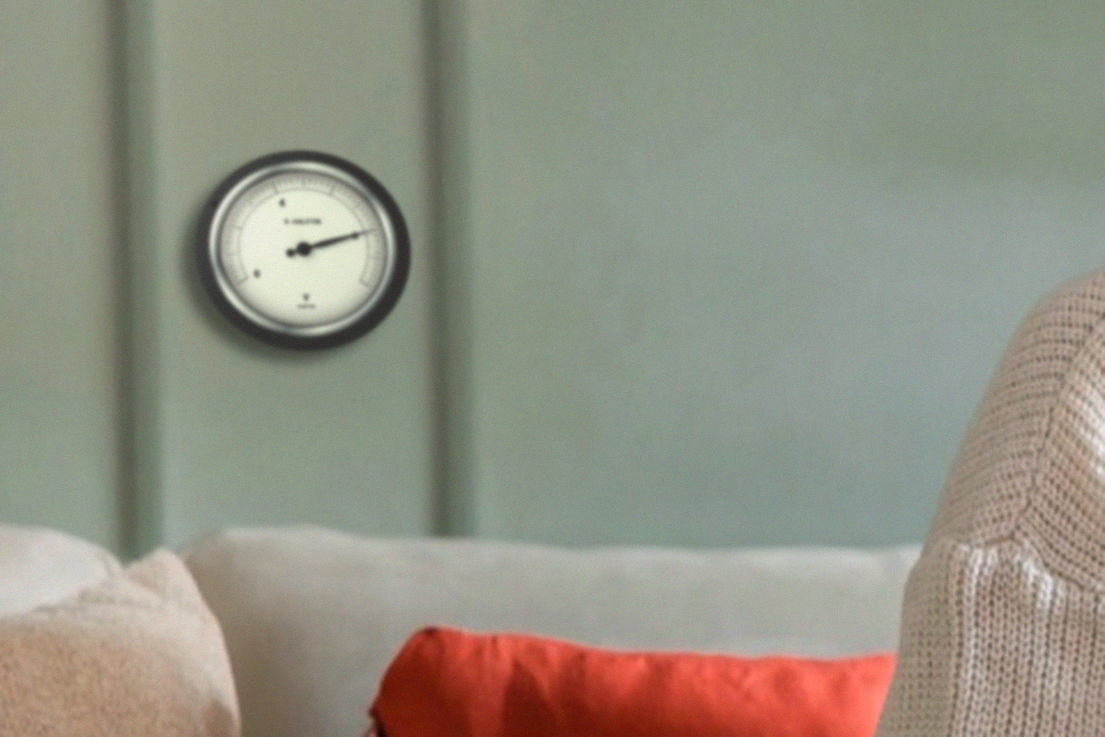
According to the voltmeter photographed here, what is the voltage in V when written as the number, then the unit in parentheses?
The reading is 8 (V)
